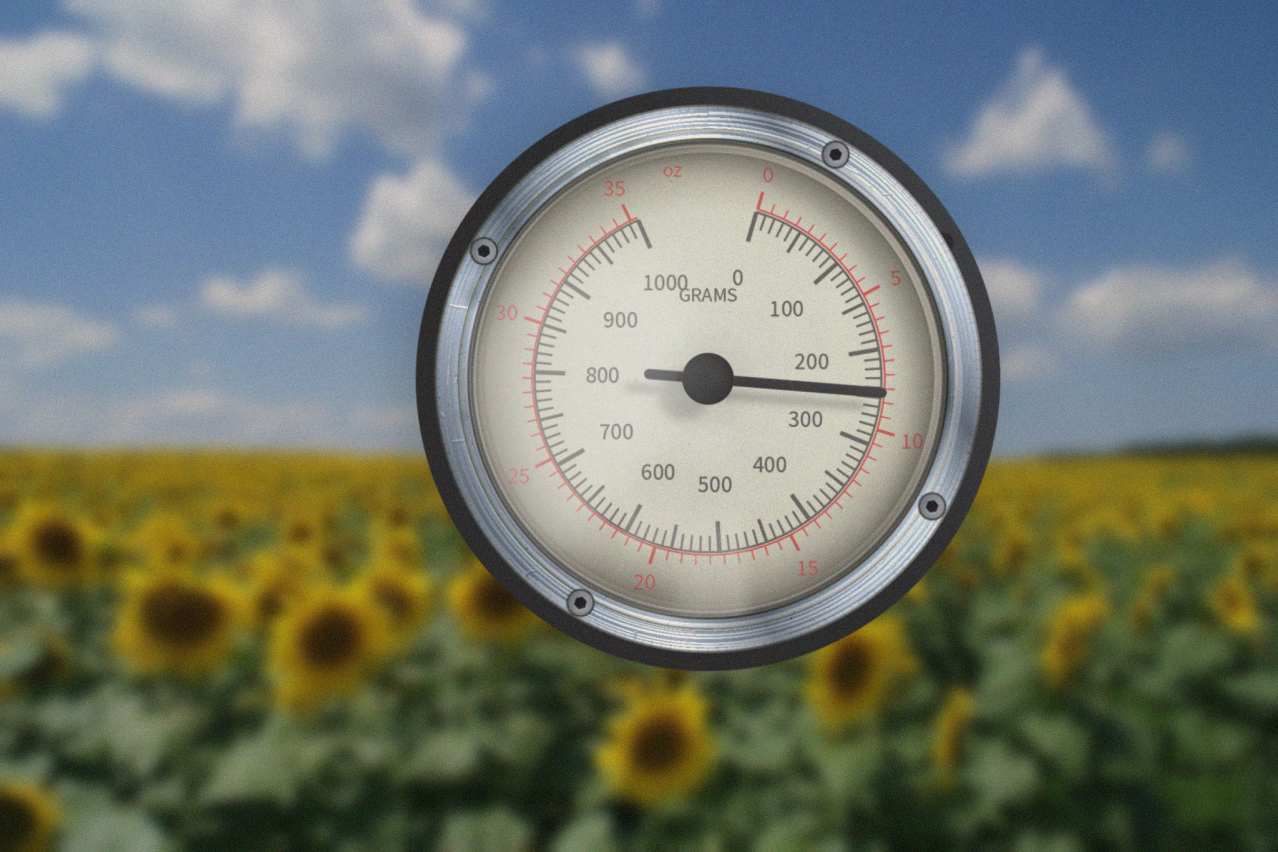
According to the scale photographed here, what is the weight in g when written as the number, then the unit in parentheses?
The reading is 245 (g)
